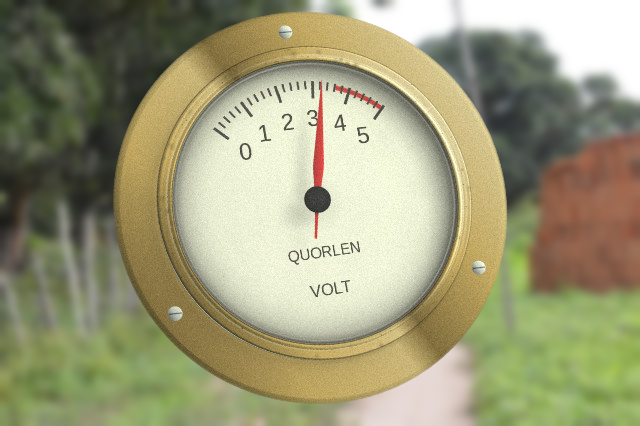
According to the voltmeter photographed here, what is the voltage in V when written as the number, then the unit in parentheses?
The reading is 3.2 (V)
